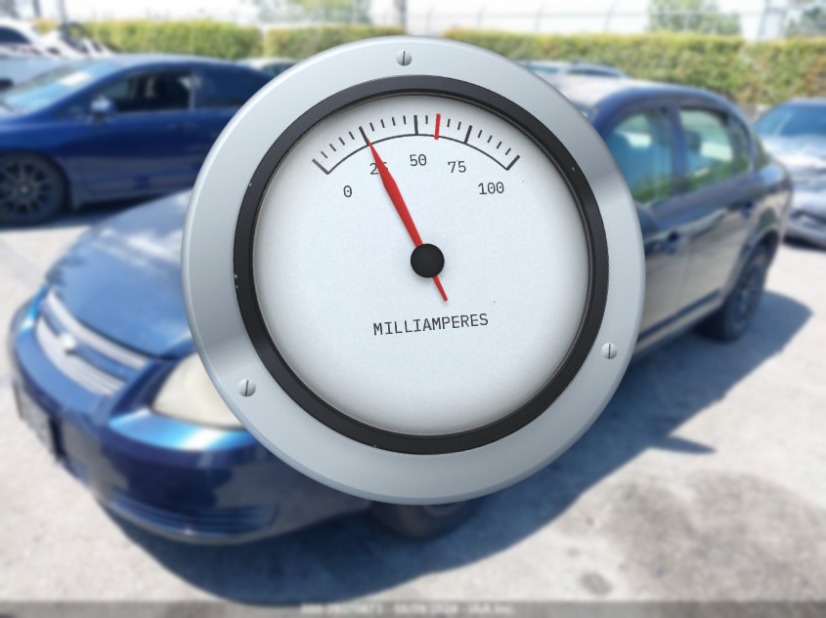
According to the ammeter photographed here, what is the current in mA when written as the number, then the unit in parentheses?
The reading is 25 (mA)
